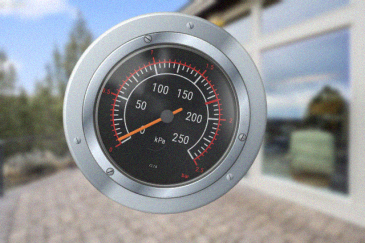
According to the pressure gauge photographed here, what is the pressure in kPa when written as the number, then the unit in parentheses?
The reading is 5 (kPa)
